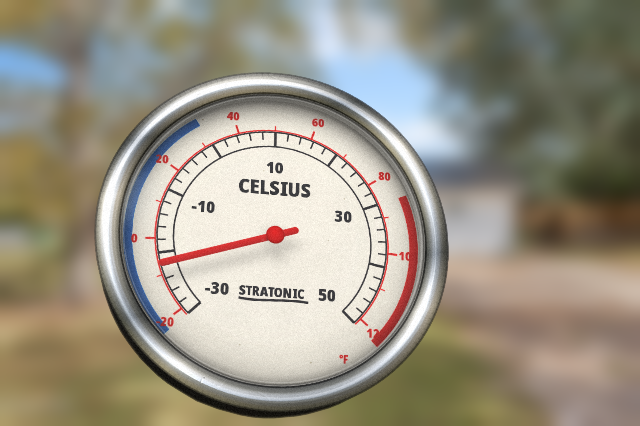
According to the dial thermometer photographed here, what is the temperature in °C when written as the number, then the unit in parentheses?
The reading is -22 (°C)
